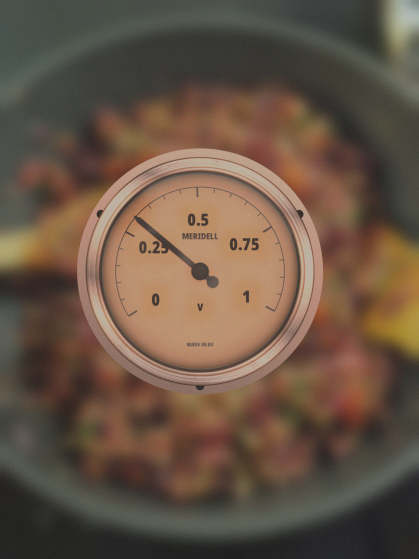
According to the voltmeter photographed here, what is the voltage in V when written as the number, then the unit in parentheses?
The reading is 0.3 (V)
